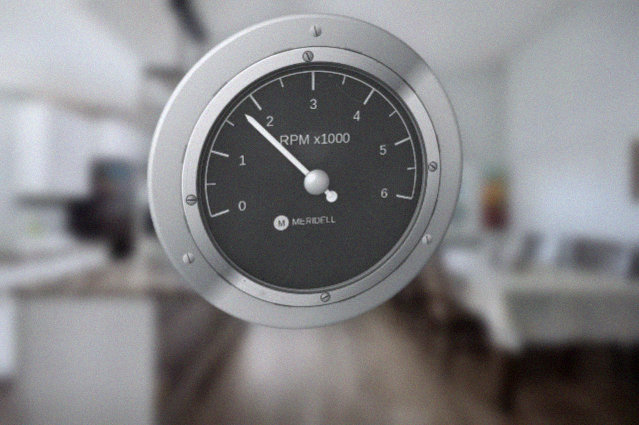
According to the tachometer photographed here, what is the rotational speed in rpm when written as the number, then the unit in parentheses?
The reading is 1750 (rpm)
